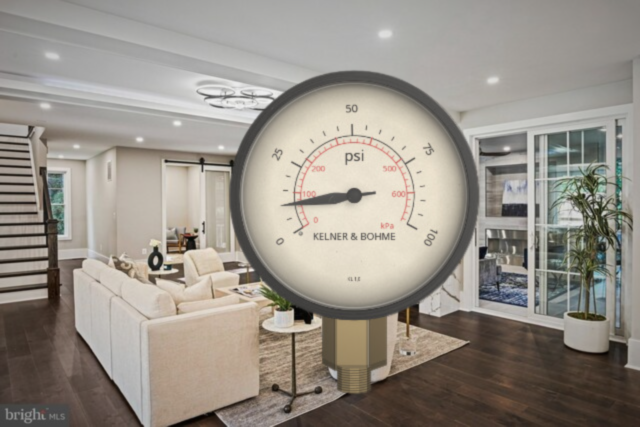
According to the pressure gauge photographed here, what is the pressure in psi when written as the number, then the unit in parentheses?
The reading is 10 (psi)
